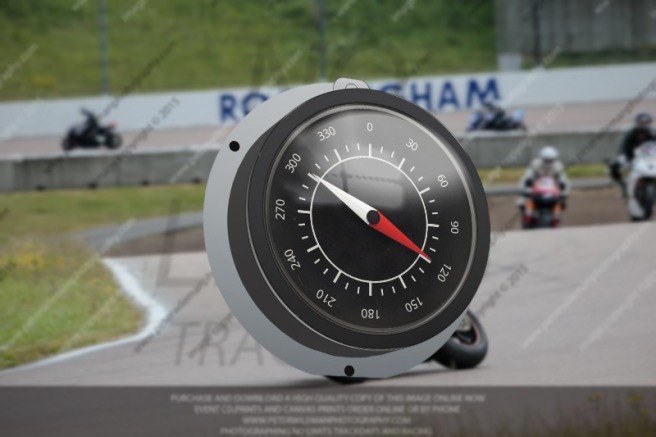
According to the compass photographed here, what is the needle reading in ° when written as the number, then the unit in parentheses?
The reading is 120 (°)
